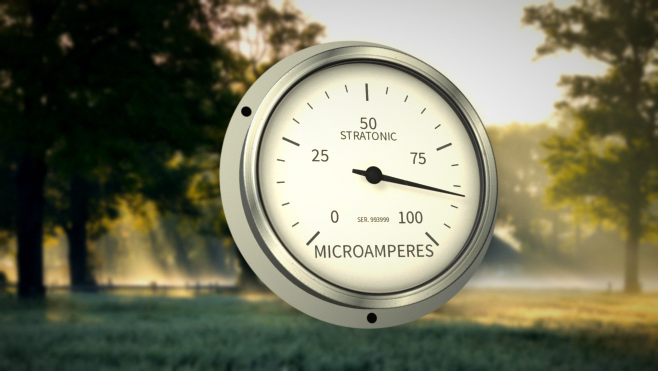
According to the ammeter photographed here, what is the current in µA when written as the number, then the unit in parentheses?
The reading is 87.5 (µA)
